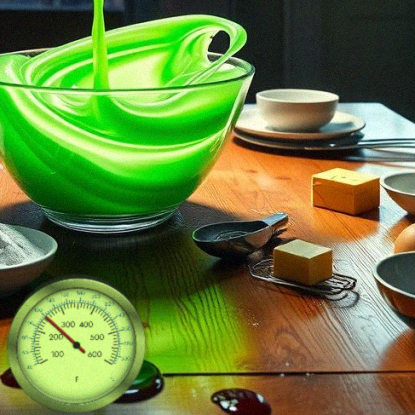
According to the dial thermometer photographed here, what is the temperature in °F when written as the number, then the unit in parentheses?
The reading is 250 (°F)
